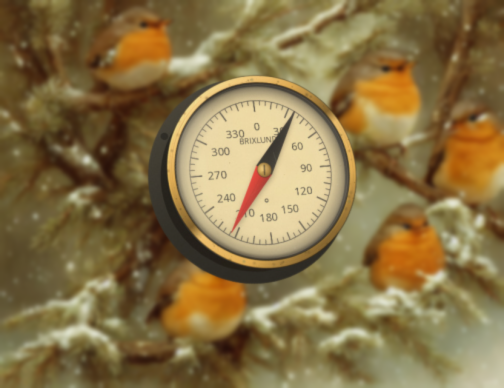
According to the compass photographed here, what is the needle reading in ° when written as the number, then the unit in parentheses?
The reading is 215 (°)
